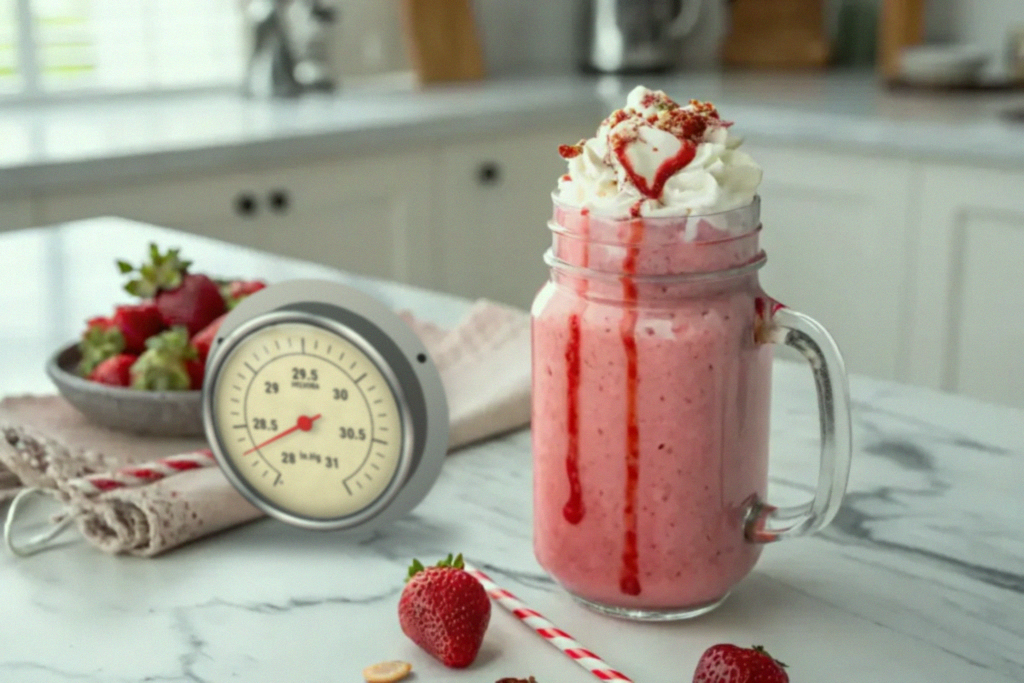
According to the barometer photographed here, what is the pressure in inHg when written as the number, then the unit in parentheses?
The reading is 28.3 (inHg)
